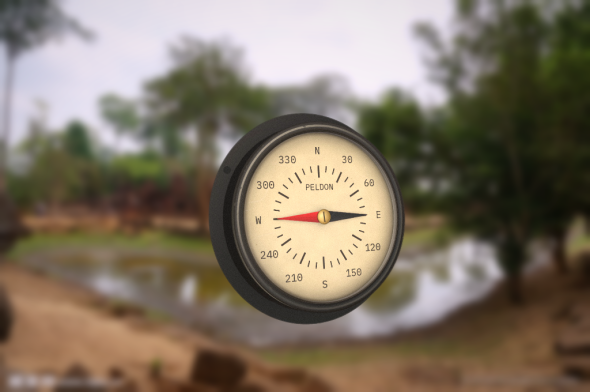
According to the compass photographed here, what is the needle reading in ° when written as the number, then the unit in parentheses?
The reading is 270 (°)
